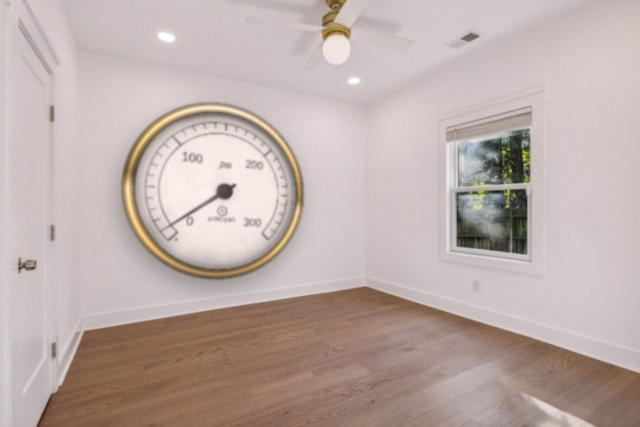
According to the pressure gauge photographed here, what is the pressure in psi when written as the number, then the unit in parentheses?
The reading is 10 (psi)
